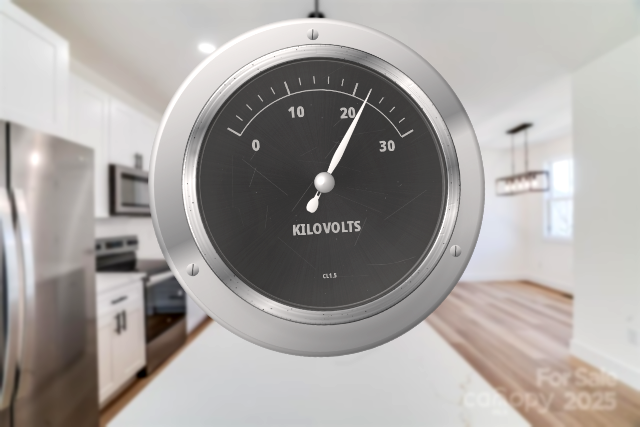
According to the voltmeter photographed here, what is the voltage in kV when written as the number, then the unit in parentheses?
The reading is 22 (kV)
